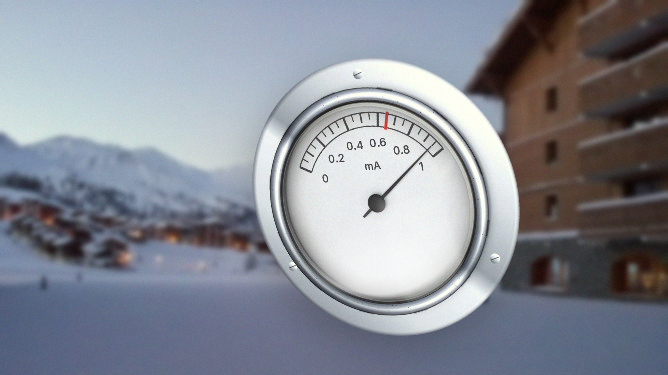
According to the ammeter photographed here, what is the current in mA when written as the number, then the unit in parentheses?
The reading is 0.95 (mA)
